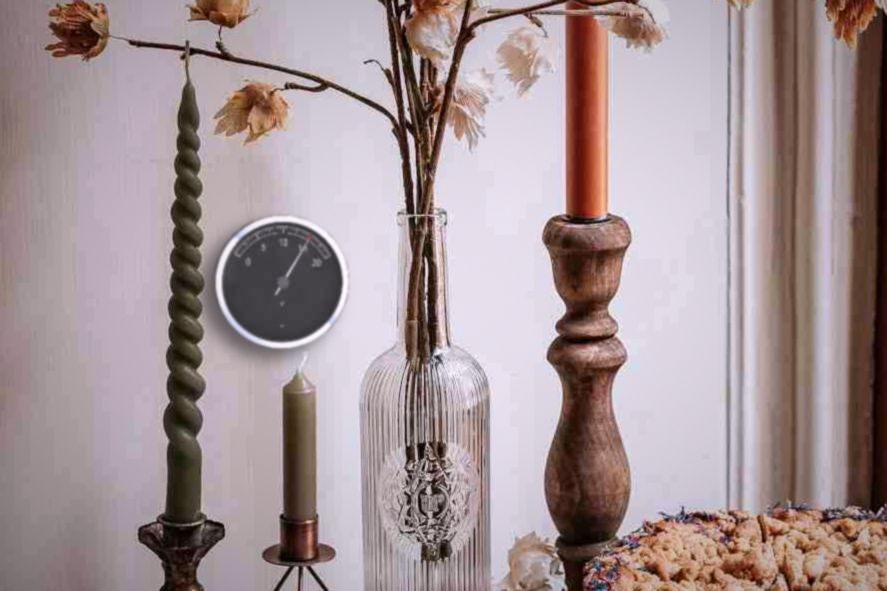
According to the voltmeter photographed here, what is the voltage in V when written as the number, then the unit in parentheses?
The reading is 15 (V)
